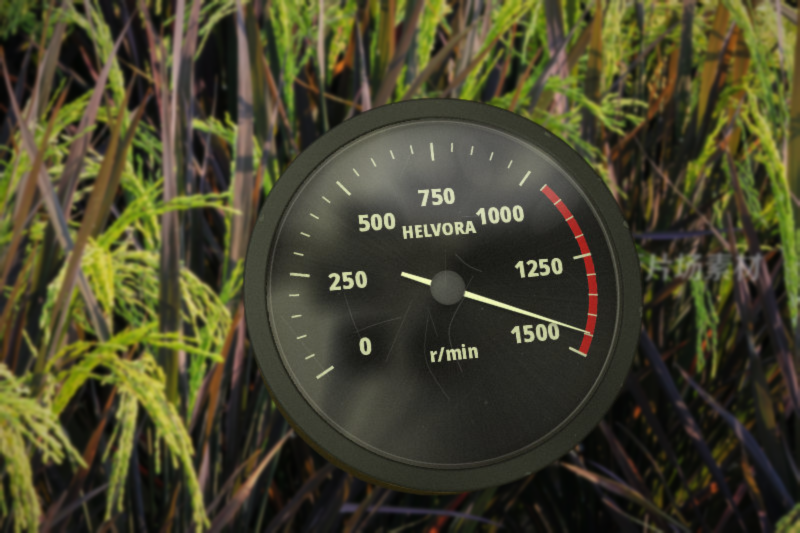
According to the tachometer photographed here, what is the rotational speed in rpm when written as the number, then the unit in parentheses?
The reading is 1450 (rpm)
